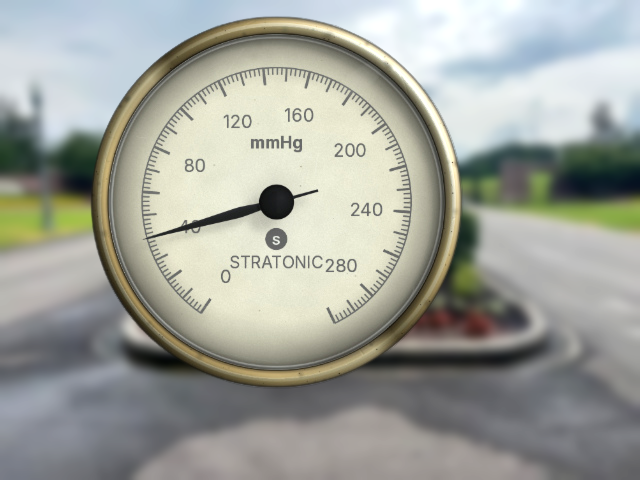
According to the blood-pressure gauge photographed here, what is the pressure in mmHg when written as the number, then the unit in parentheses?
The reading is 40 (mmHg)
